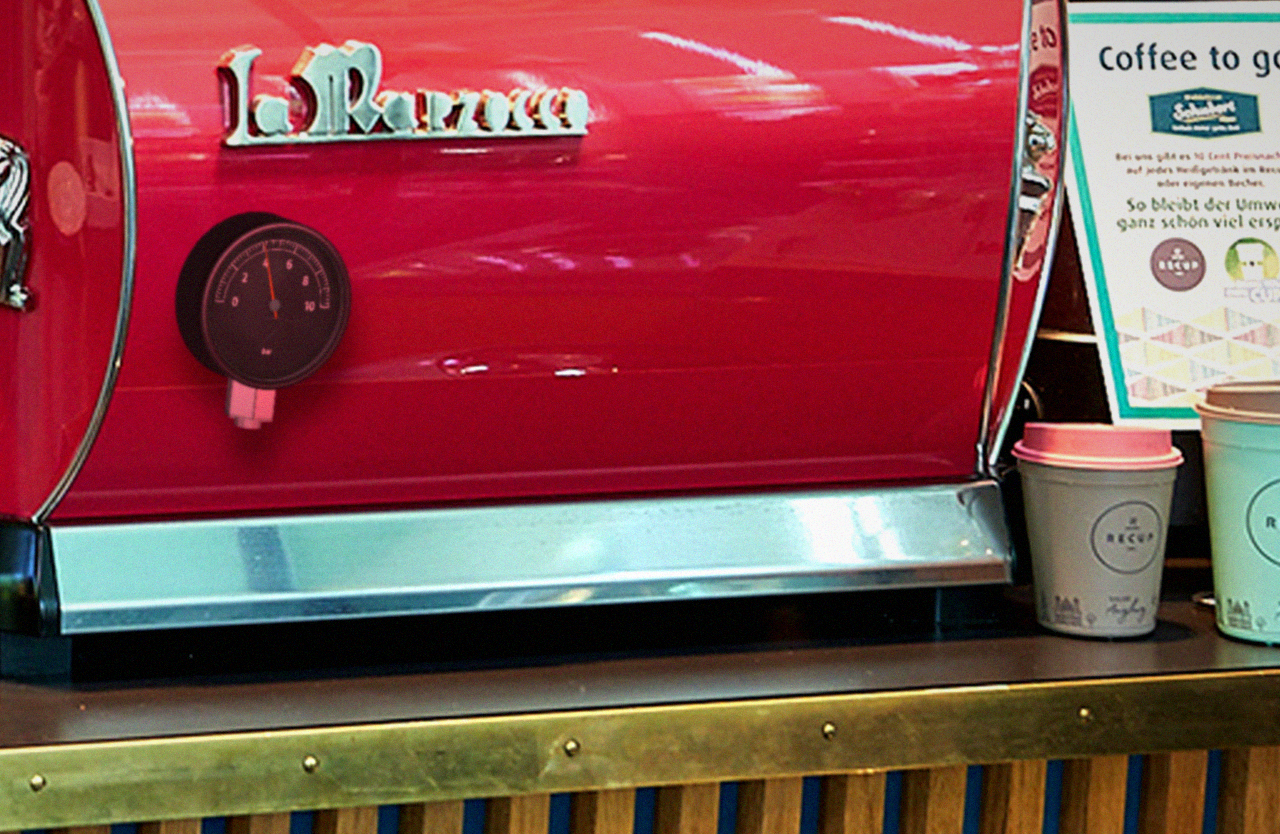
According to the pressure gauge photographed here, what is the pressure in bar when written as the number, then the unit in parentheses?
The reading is 4 (bar)
